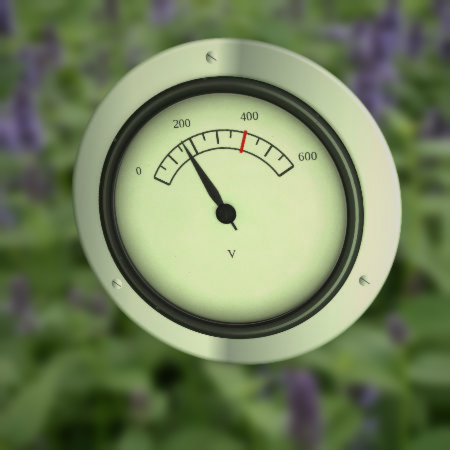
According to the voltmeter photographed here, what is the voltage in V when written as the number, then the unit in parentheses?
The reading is 175 (V)
